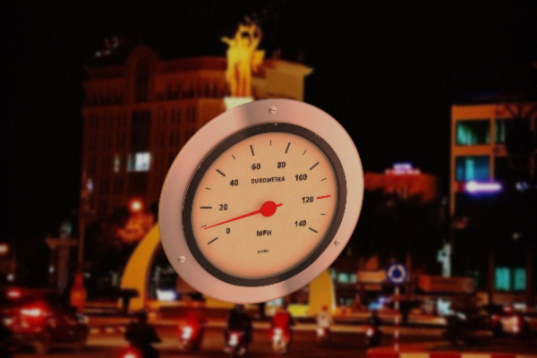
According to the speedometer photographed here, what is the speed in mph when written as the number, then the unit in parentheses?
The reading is 10 (mph)
